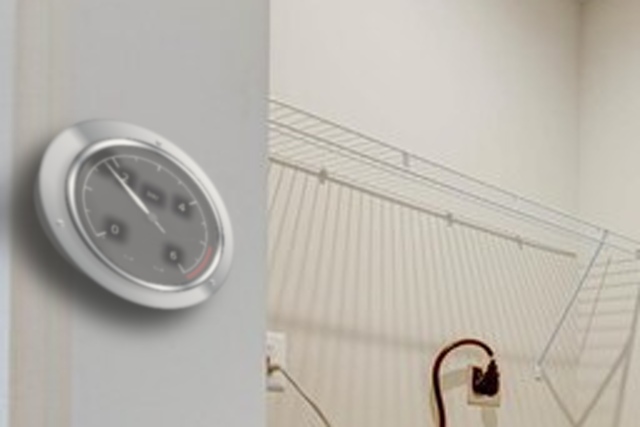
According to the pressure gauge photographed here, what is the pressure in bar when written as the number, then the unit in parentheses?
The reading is 1.75 (bar)
